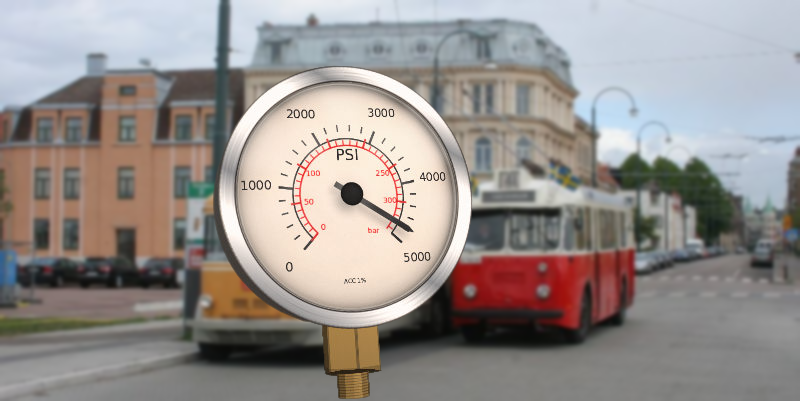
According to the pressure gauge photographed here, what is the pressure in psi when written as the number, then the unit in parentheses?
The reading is 4800 (psi)
